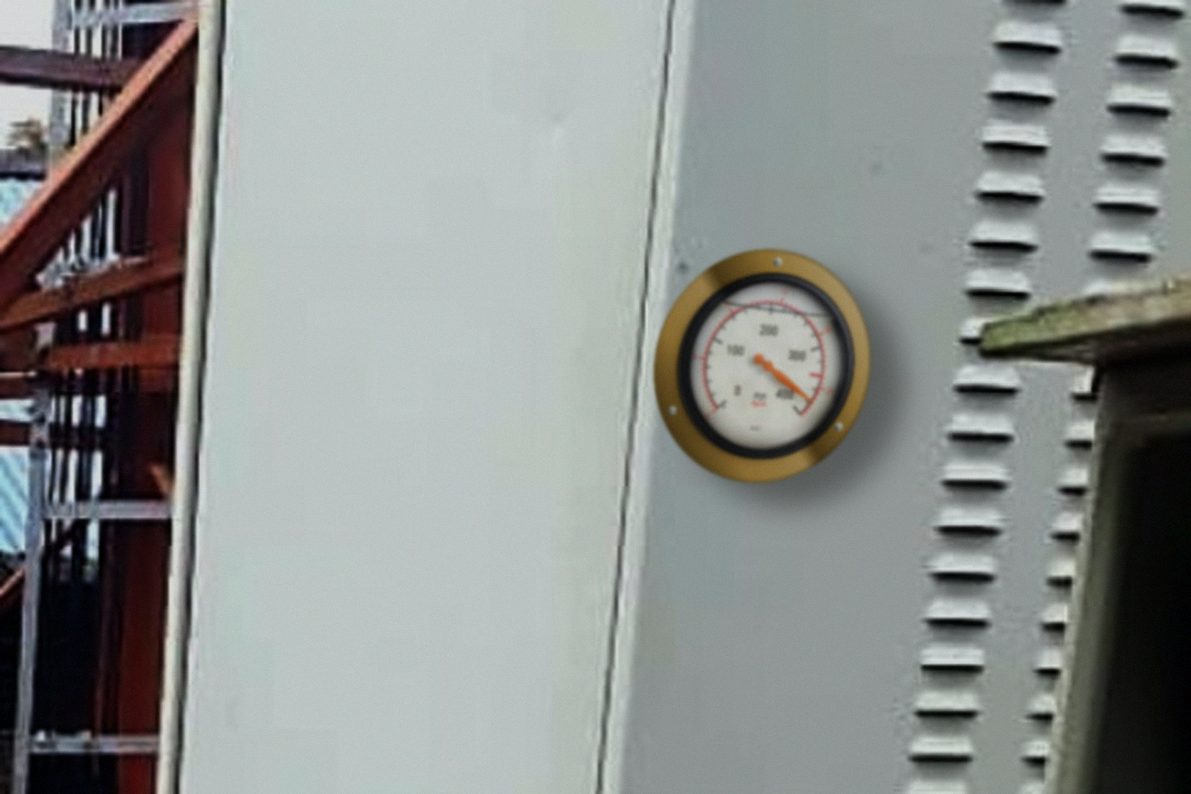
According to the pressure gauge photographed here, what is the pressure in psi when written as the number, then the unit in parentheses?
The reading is 380 (psi)
